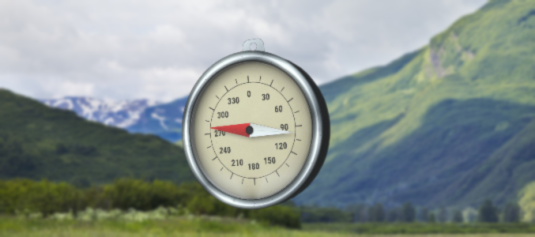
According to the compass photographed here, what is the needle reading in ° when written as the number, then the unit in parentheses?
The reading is 277.5 (°)
